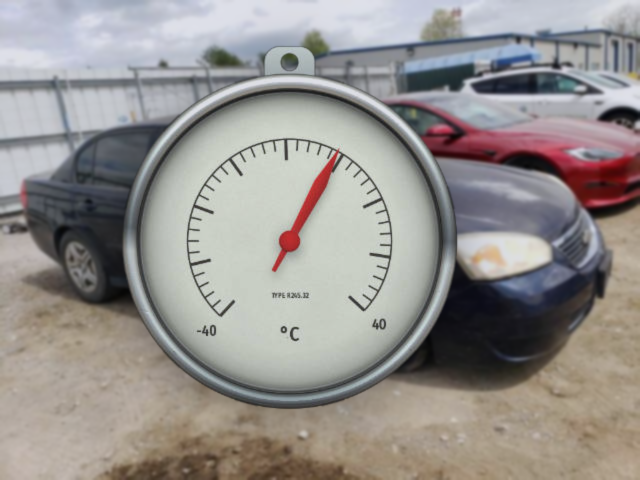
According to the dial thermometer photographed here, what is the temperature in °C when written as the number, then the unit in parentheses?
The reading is 9 (°C)
